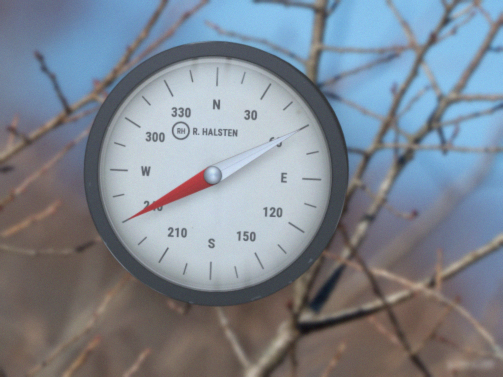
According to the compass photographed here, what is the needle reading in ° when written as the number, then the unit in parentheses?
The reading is 240 (°)
